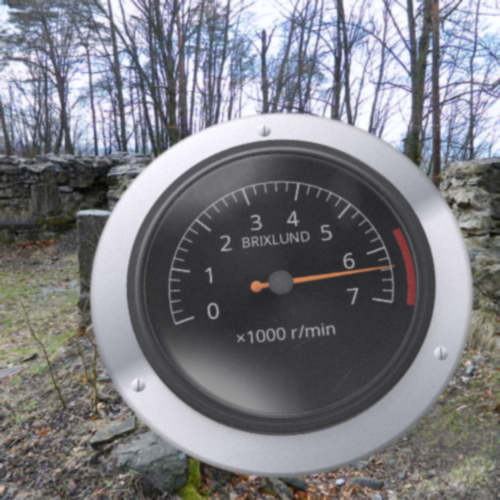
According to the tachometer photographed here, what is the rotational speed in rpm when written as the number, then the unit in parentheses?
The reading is 6400 (rpm)
